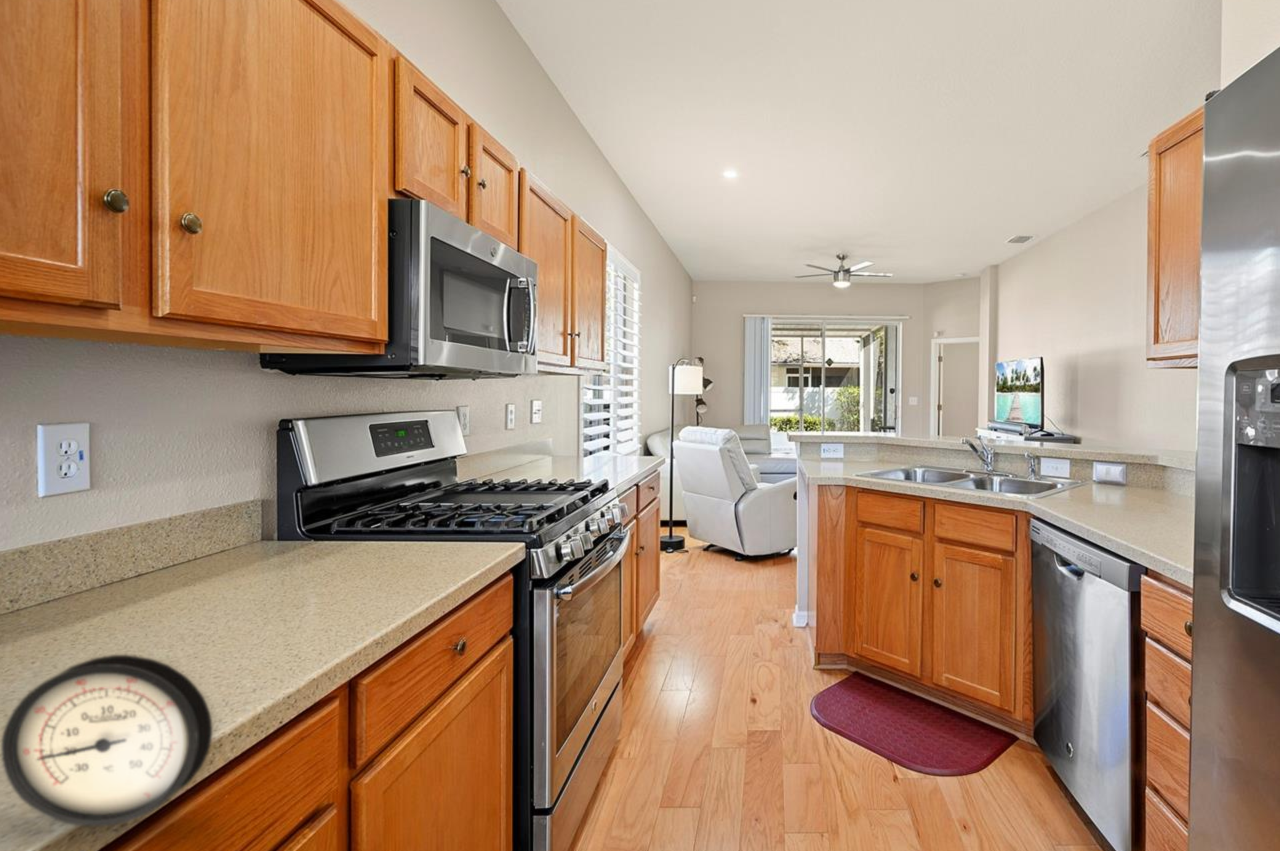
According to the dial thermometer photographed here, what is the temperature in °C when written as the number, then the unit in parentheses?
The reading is -20 (°C)
